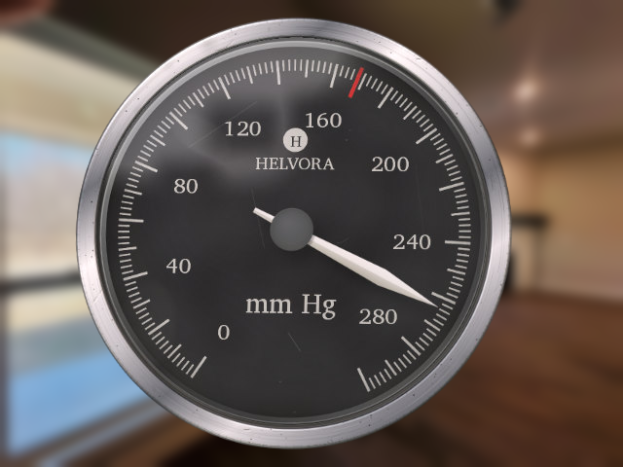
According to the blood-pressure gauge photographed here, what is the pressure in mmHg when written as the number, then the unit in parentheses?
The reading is 264 (mmHg)
